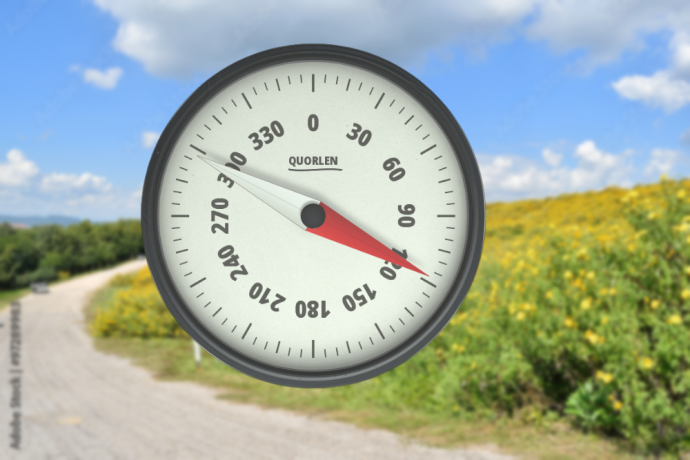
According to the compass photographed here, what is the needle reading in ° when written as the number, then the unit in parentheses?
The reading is 117.5 (°)
